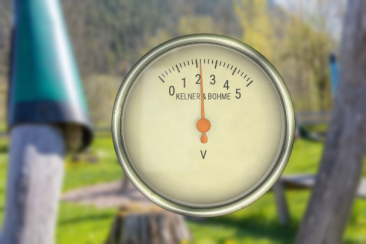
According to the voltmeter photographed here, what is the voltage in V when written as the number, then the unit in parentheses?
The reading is 2.2 (V)
